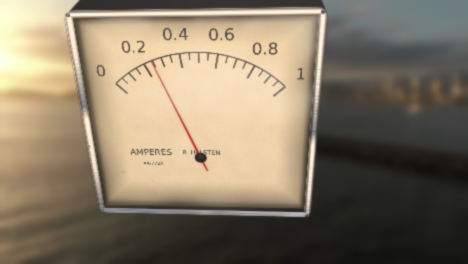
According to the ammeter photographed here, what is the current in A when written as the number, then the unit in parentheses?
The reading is 0.25 (A)
